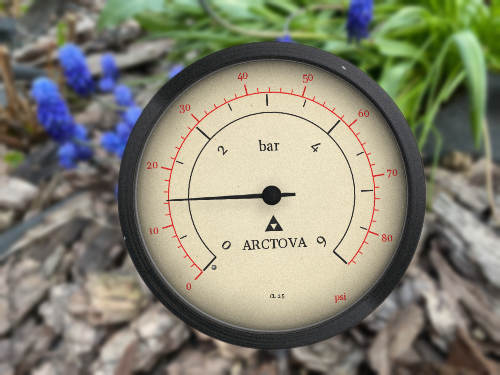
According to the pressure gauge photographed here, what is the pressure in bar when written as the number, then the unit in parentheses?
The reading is 1 (bar)
